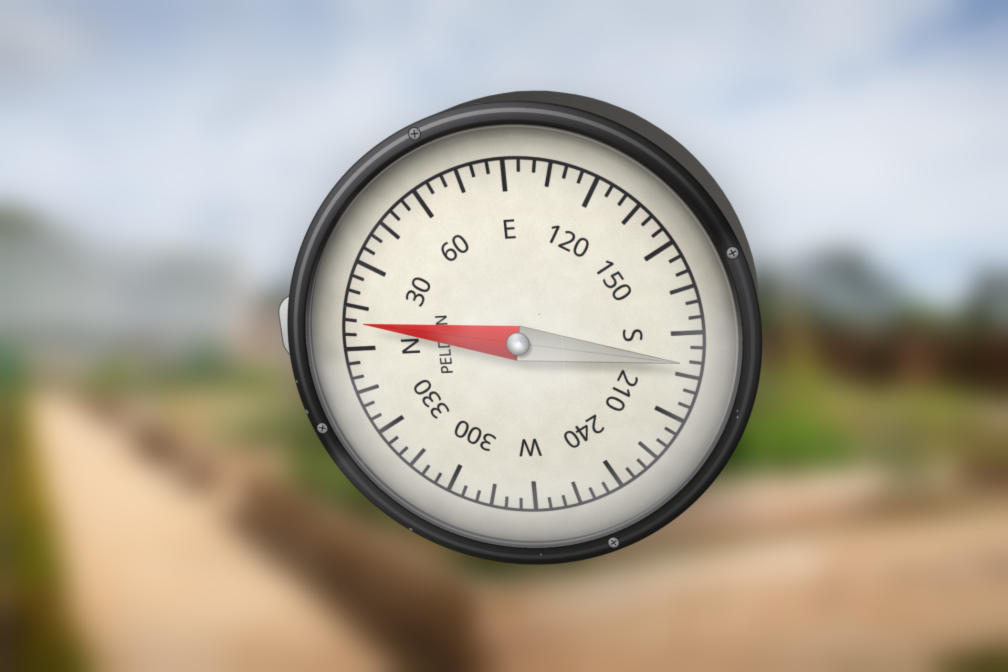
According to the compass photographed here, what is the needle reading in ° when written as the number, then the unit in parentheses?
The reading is 10 (°)
